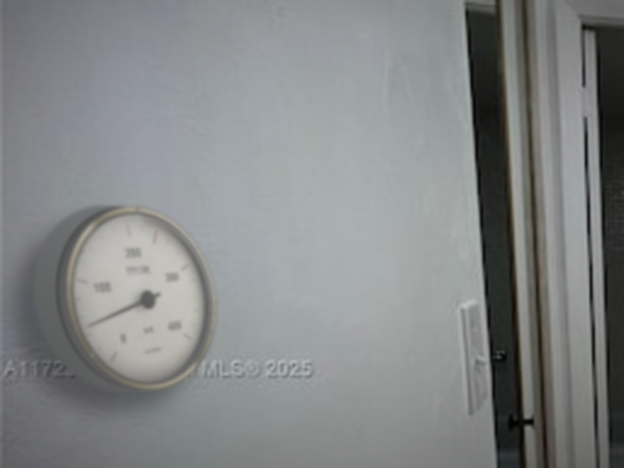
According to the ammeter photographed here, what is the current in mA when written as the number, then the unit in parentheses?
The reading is 50 (mA)
